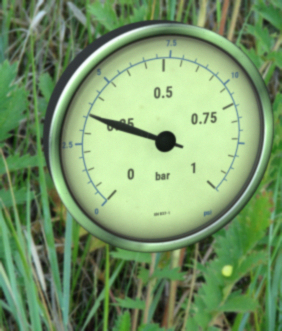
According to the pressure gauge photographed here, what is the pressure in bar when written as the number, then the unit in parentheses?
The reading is 0.25 (bar)
